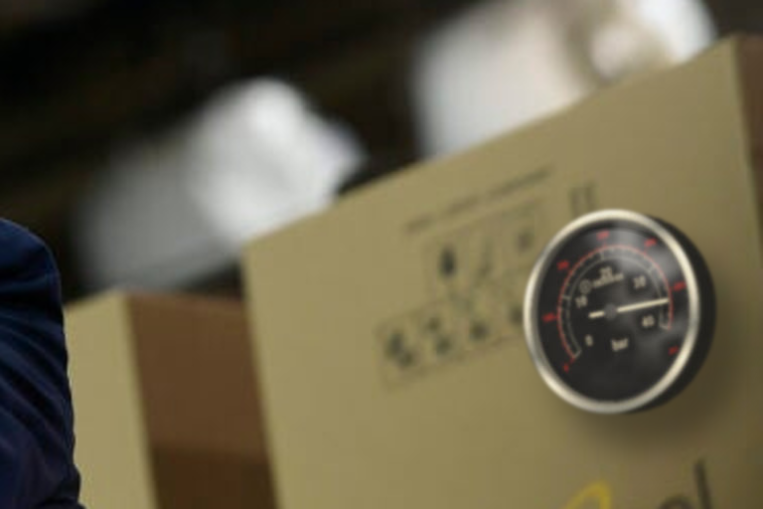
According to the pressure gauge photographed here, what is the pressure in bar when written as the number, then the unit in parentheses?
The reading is 36 (bar)
